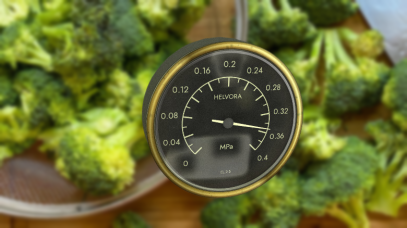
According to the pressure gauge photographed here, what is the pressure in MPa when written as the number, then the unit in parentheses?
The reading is 0.35 (MPa)
